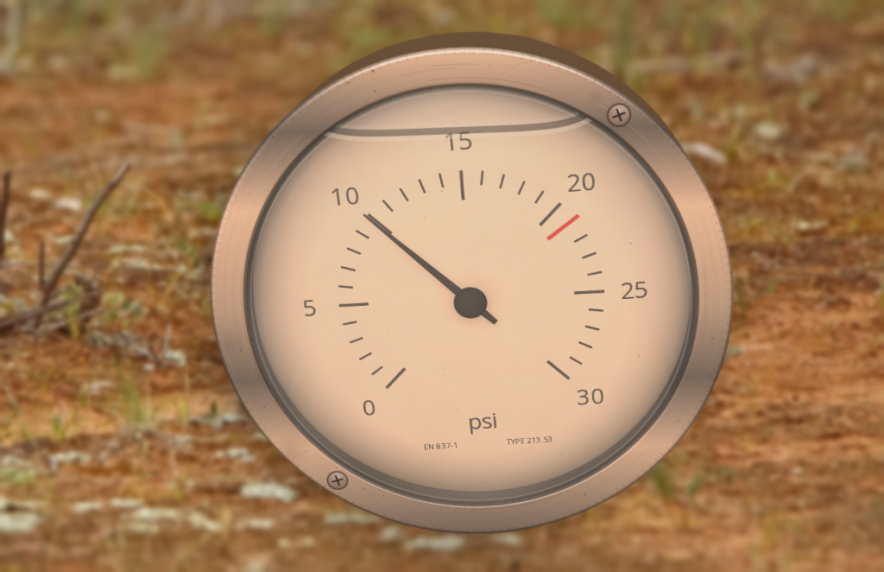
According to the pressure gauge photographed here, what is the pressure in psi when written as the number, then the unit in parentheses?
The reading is 10 (psi)
